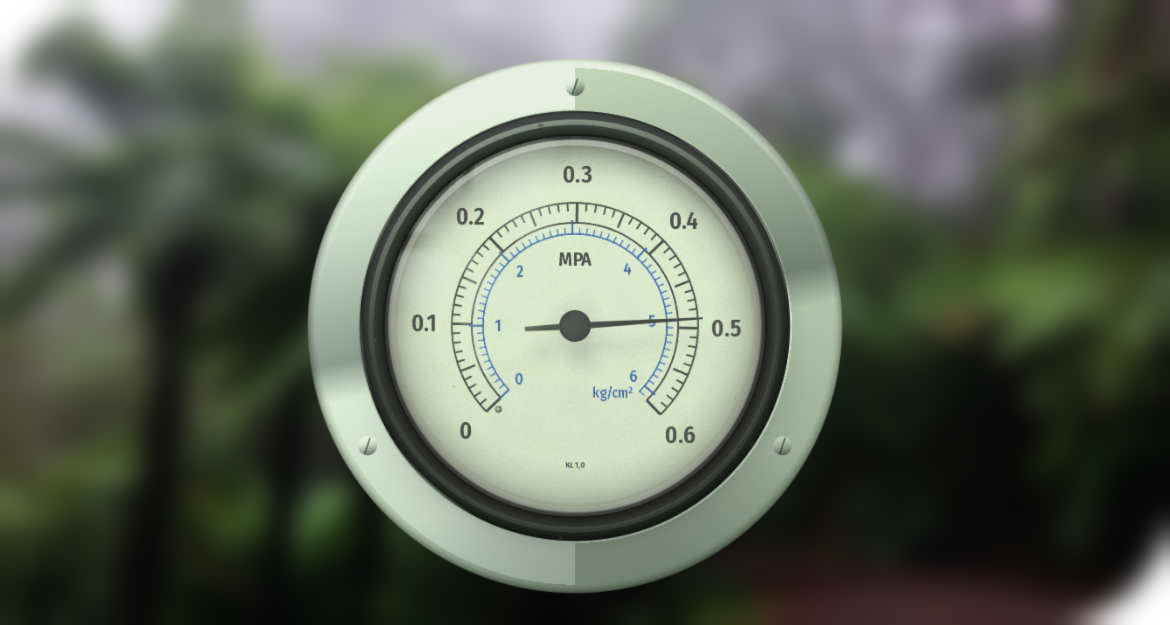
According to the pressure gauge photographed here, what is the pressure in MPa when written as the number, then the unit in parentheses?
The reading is 0.49 (MPa)
